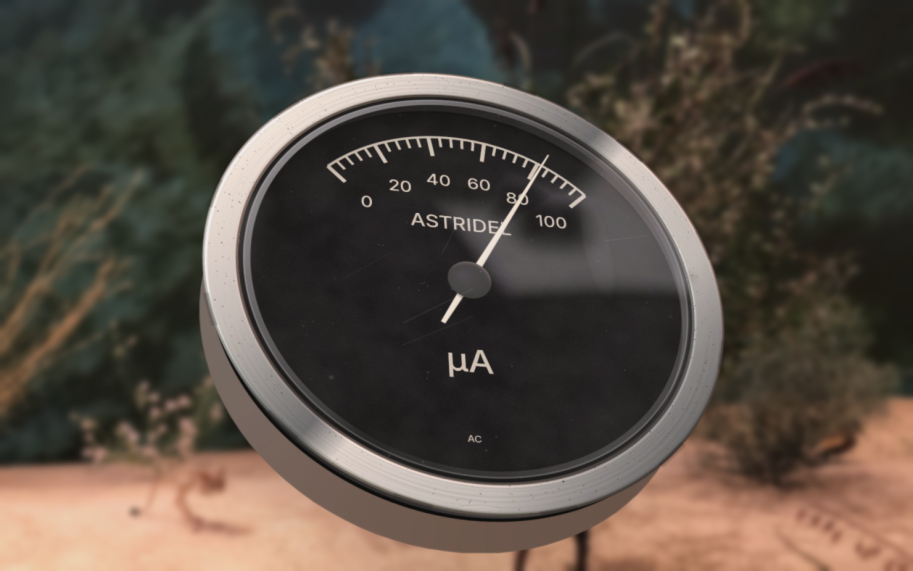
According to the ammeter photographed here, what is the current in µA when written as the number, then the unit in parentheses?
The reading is 82 (µA)
